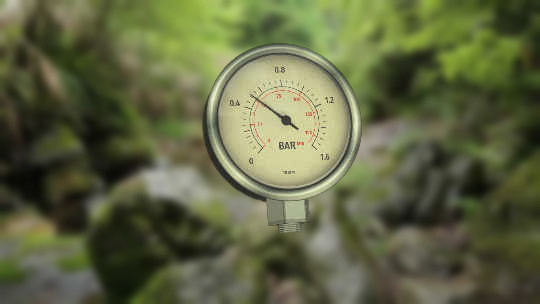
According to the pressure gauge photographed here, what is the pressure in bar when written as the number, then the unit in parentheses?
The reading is 0.5 (bar)
